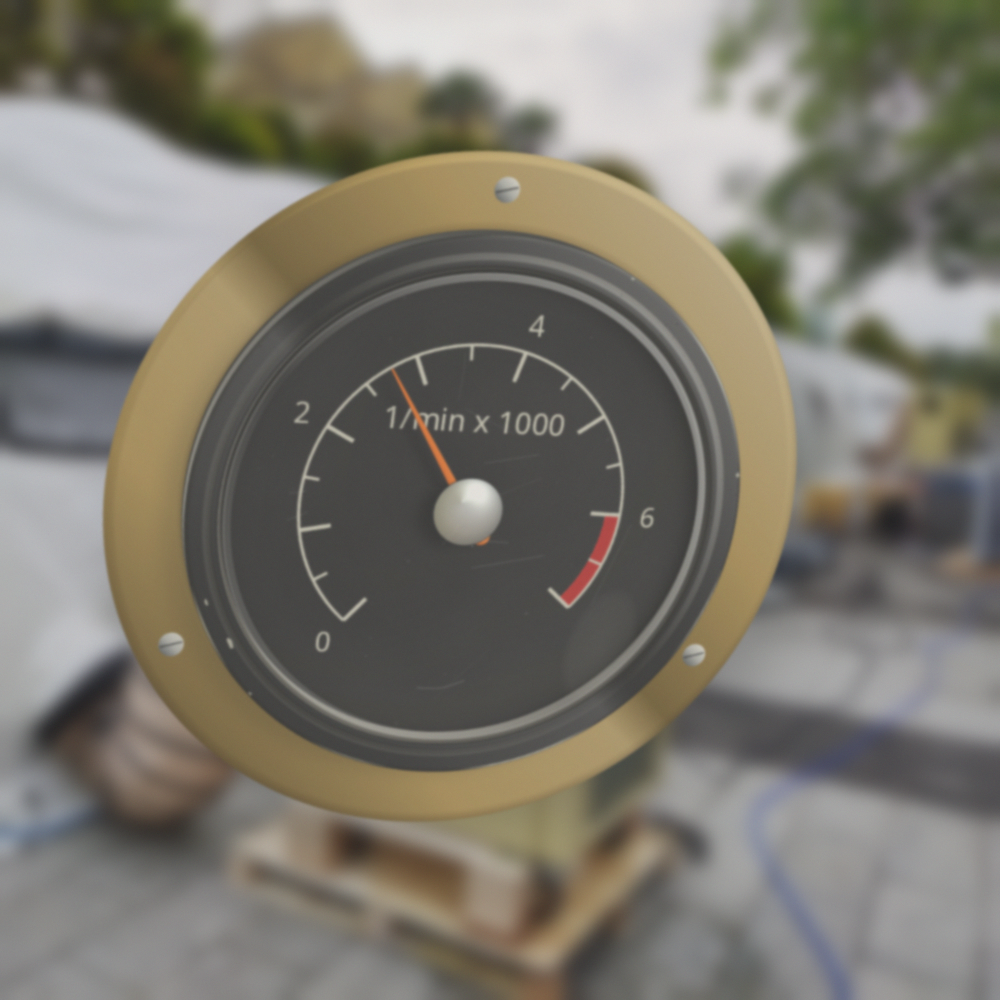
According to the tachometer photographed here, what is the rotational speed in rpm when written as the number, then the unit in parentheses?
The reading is 2750 (rpm)
